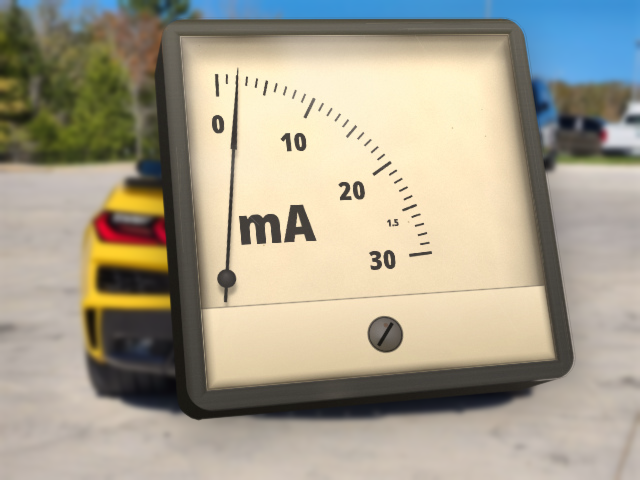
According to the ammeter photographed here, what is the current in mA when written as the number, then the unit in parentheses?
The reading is 2 (mA)
